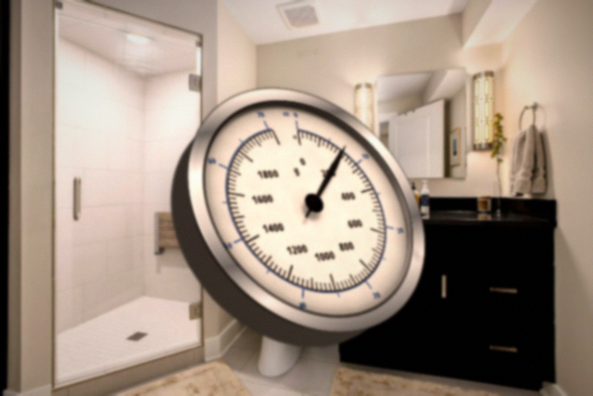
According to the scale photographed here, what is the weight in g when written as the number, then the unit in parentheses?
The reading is 200 (g)
